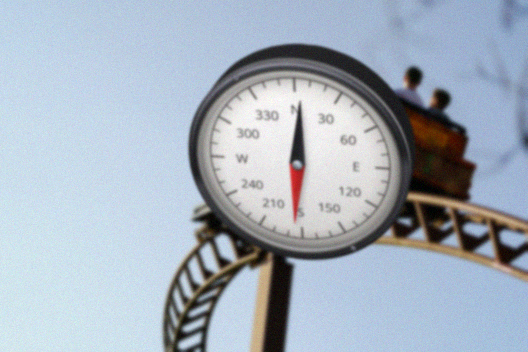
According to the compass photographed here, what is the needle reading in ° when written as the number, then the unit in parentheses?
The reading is 185 (°)
